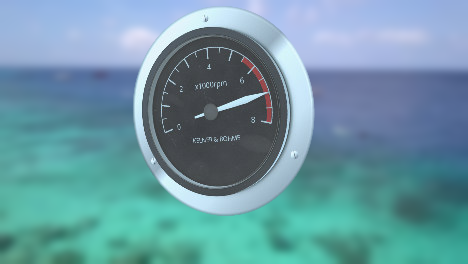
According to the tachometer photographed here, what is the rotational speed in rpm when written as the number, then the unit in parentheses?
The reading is 7000 (rpm)
